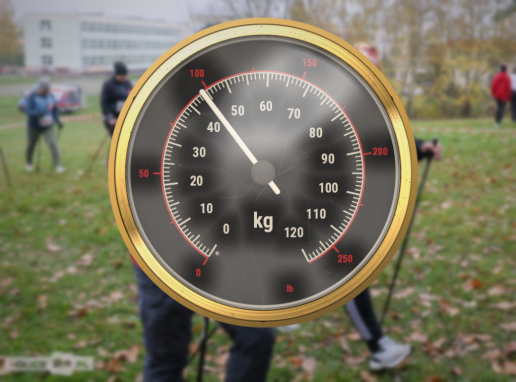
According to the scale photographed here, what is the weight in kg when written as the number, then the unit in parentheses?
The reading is 44 (kg)
